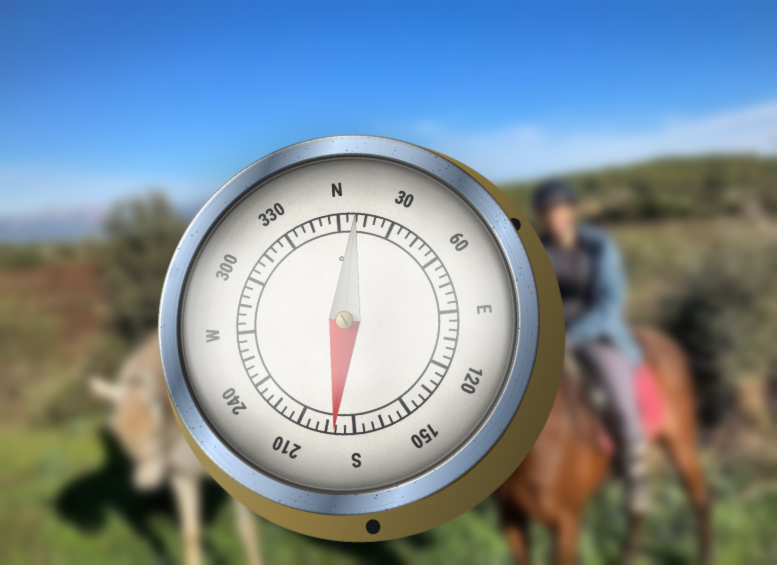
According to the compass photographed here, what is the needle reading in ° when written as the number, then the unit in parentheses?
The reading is 190 (°)
